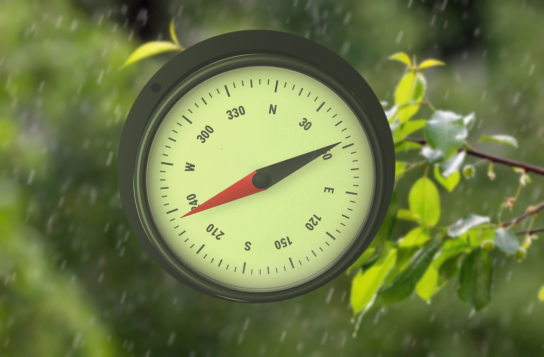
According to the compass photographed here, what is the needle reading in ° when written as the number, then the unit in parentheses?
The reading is 235 (°)
